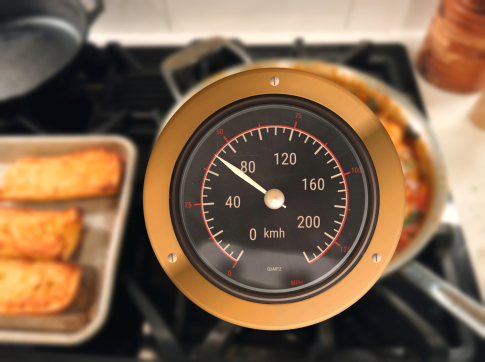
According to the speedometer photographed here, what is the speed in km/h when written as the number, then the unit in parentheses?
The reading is 70 (km/h)
